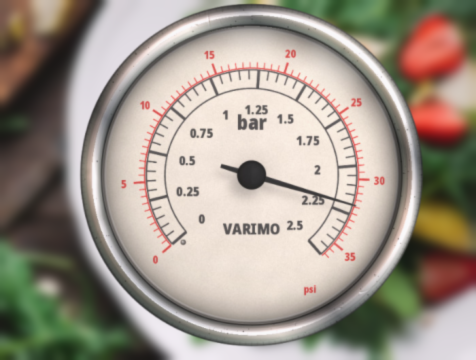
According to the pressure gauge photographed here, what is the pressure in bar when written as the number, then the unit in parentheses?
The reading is 2.2 (bar)
